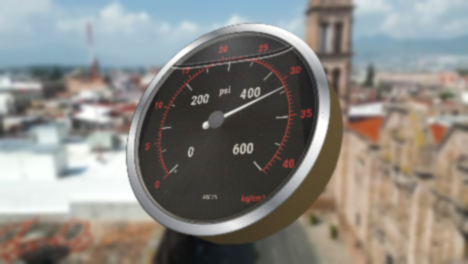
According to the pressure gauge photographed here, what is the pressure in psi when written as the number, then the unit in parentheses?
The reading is 450 (psi)
